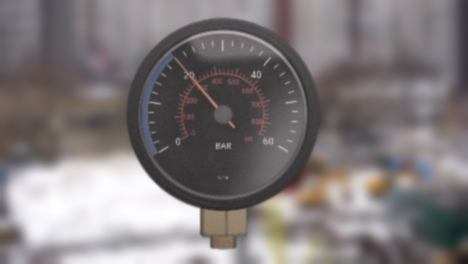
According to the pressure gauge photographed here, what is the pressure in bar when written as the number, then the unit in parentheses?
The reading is 20 (bar)
